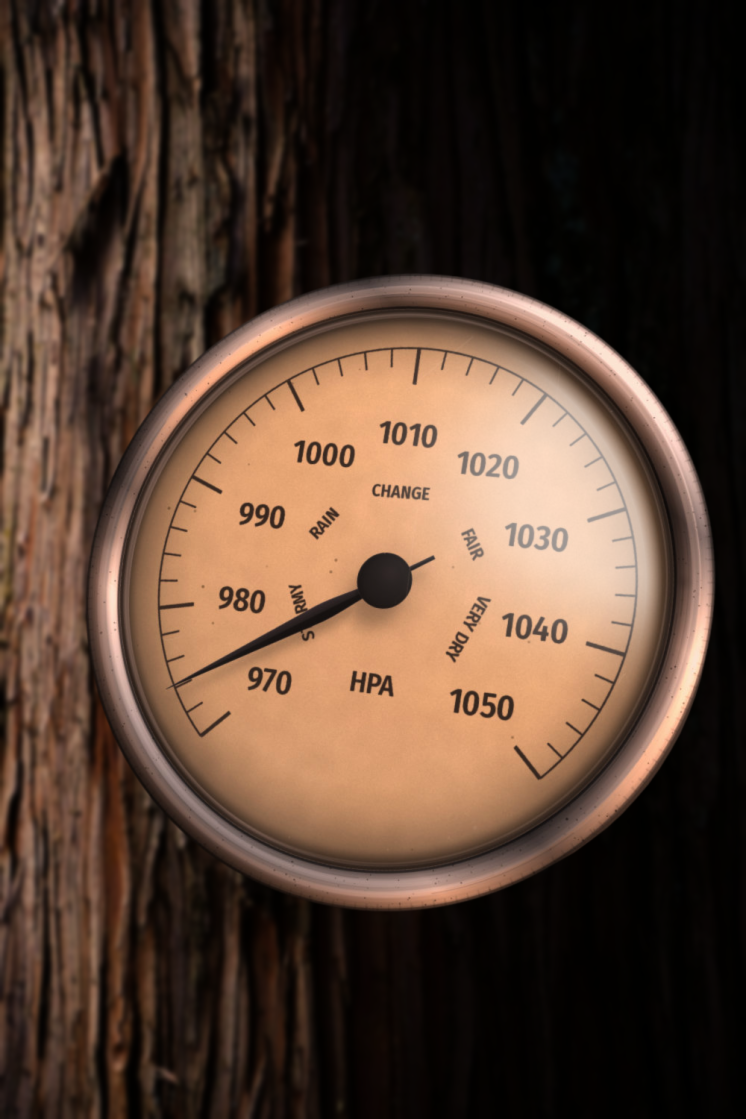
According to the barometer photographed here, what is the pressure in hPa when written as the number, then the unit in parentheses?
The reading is 974 (hPa)
